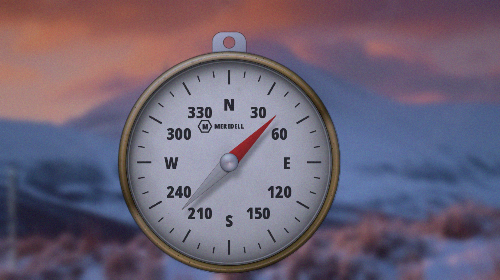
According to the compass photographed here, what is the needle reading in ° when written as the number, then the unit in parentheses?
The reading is 45 (°)
